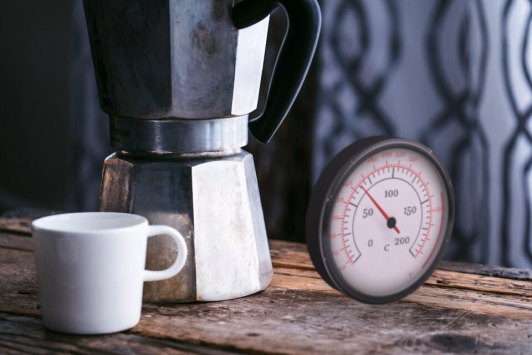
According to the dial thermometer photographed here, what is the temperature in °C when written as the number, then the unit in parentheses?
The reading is 65 (°C)
